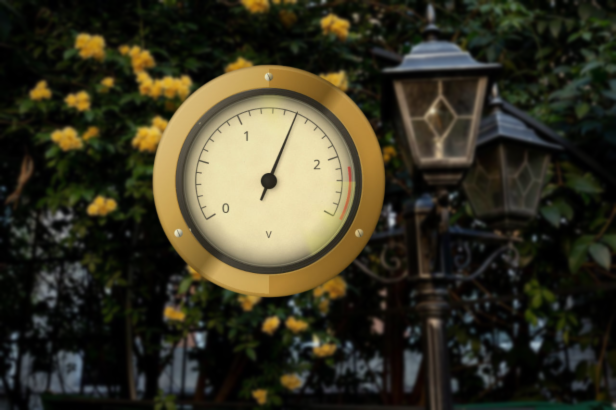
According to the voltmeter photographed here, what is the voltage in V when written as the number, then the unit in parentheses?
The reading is 1.5 (V)
